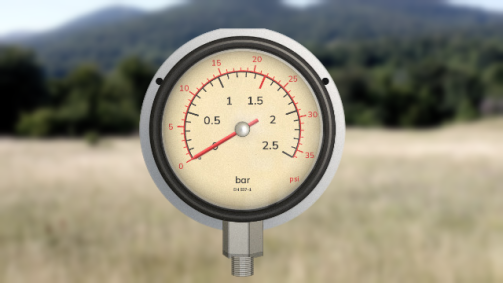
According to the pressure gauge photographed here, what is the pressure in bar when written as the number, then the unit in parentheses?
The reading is 0 (bar)
